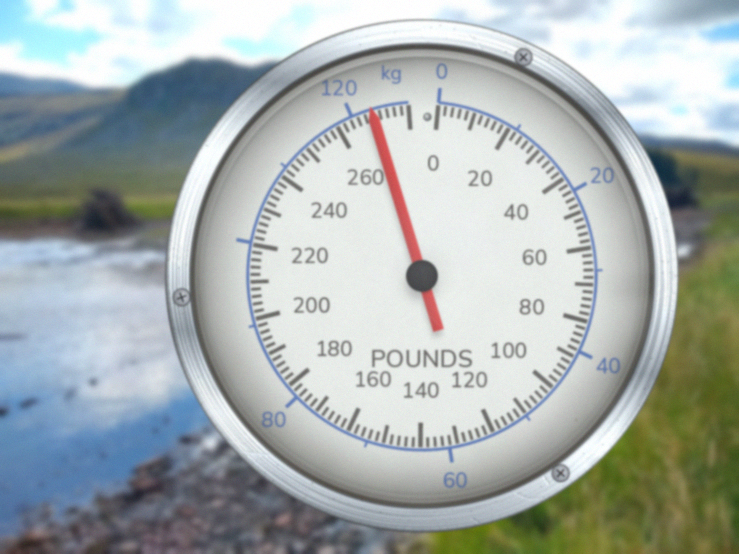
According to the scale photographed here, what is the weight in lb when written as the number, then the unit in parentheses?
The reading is 270 (lb)
